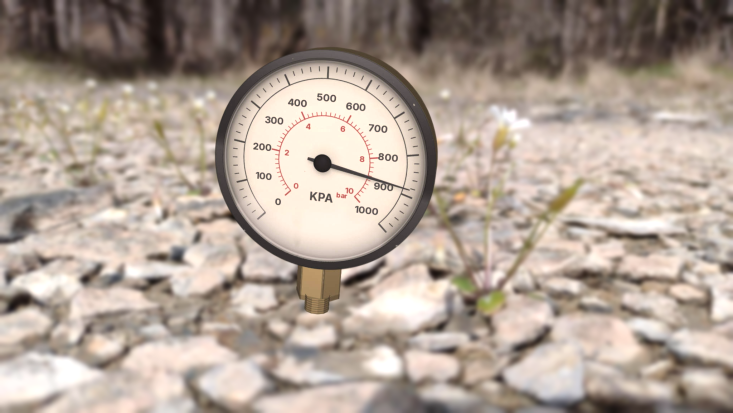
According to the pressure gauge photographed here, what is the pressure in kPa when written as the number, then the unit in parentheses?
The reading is 880 (kPa)
